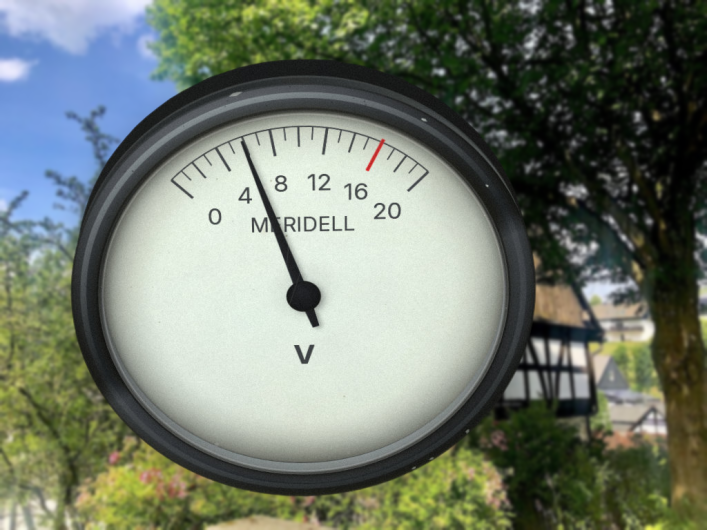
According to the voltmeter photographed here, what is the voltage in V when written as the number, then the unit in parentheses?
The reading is 6 (V)
